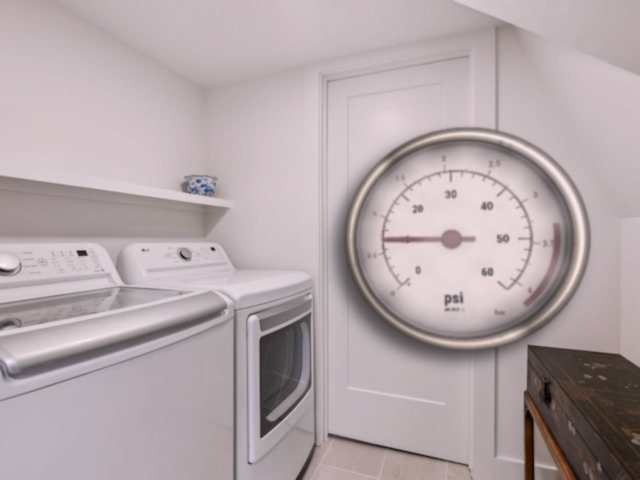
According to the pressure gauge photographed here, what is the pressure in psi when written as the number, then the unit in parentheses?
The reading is 10 (psi)
